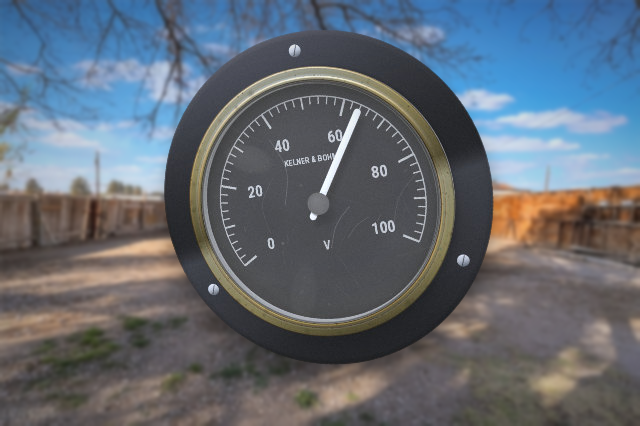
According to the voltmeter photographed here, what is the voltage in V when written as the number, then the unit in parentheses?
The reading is 64 (V)
